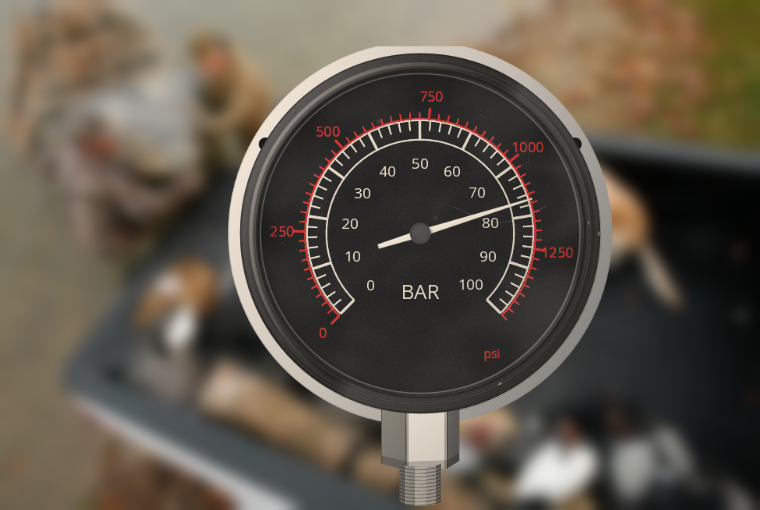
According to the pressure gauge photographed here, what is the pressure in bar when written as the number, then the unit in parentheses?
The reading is 77 (bar)
